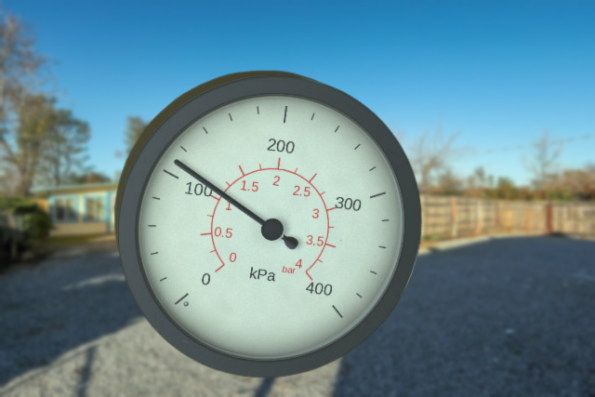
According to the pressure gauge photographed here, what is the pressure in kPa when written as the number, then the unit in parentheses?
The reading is 110 (kPa)
